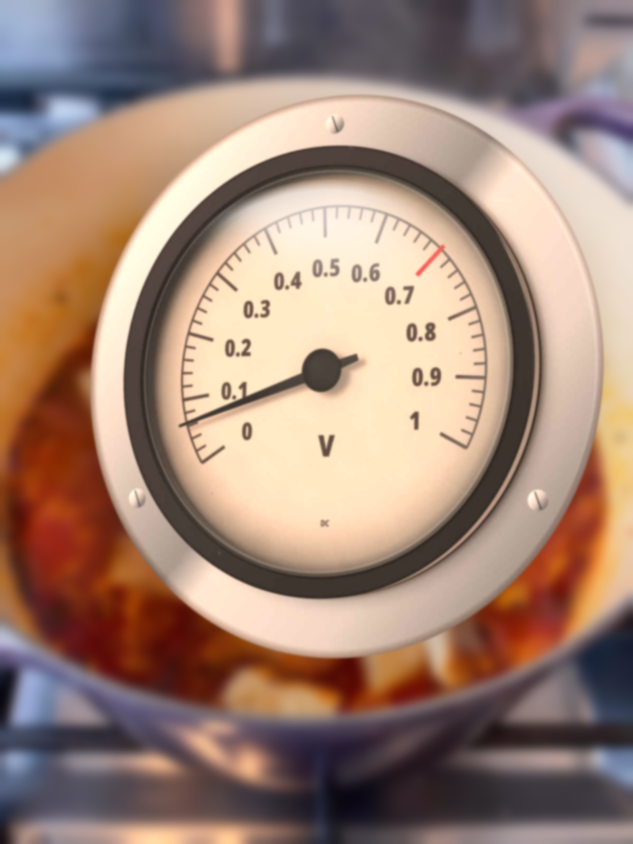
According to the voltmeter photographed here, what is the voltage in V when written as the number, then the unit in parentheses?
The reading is 0.06 (V)
